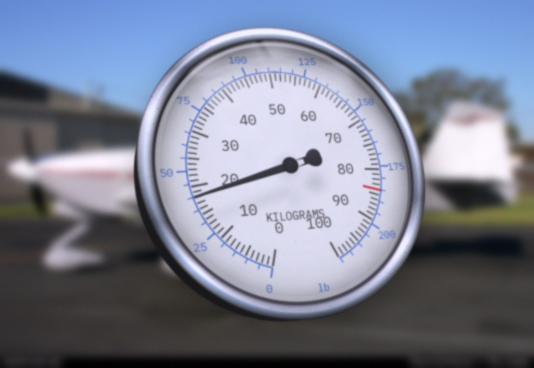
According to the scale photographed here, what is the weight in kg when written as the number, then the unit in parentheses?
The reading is 18 (kg)
